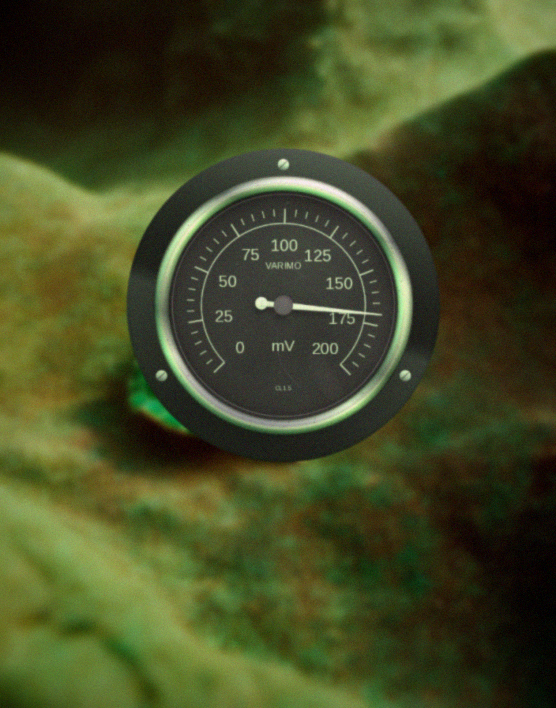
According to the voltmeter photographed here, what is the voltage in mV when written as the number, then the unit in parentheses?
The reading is 170 (mV)
